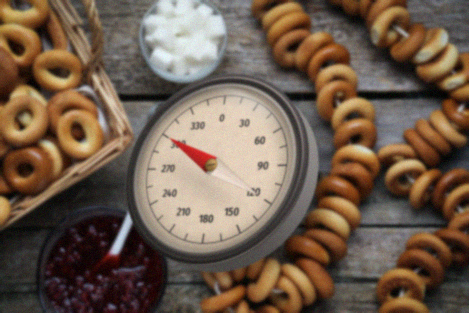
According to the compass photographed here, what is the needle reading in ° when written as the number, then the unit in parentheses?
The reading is 300 (°)
